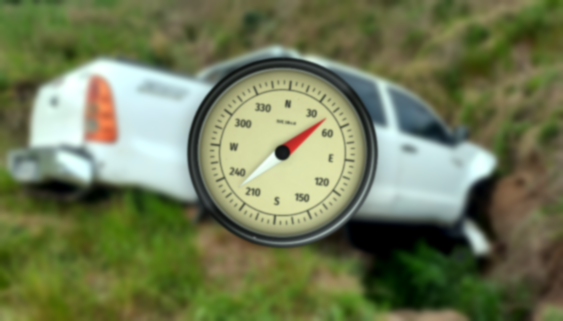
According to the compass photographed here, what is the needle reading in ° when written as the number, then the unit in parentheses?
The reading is 45 (°)
